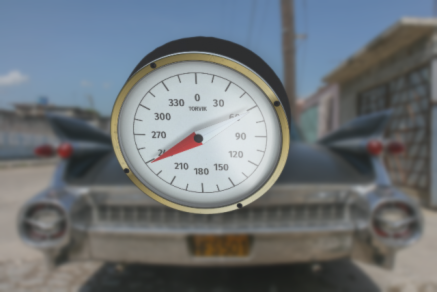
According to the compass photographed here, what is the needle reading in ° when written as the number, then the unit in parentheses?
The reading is 240 (°)
